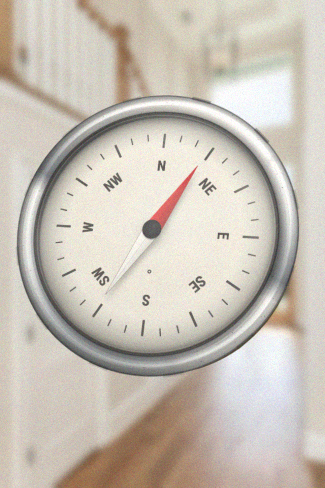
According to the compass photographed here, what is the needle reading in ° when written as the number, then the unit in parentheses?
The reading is 30 (°)
